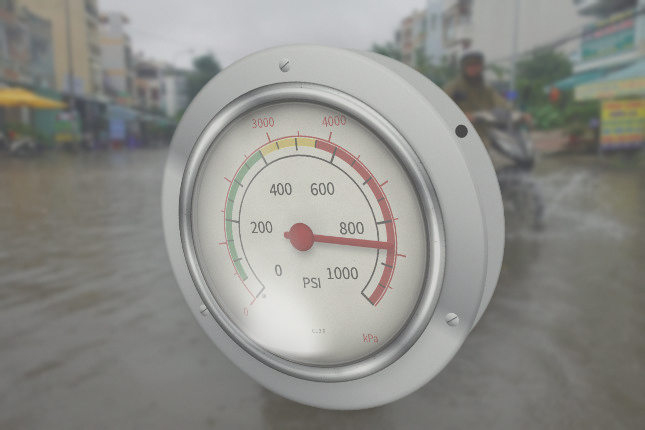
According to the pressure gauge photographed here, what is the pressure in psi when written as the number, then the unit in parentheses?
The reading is 850 (psi)
